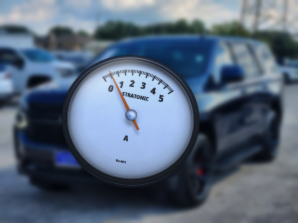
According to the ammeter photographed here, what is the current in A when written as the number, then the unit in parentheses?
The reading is 0.5 (A)
